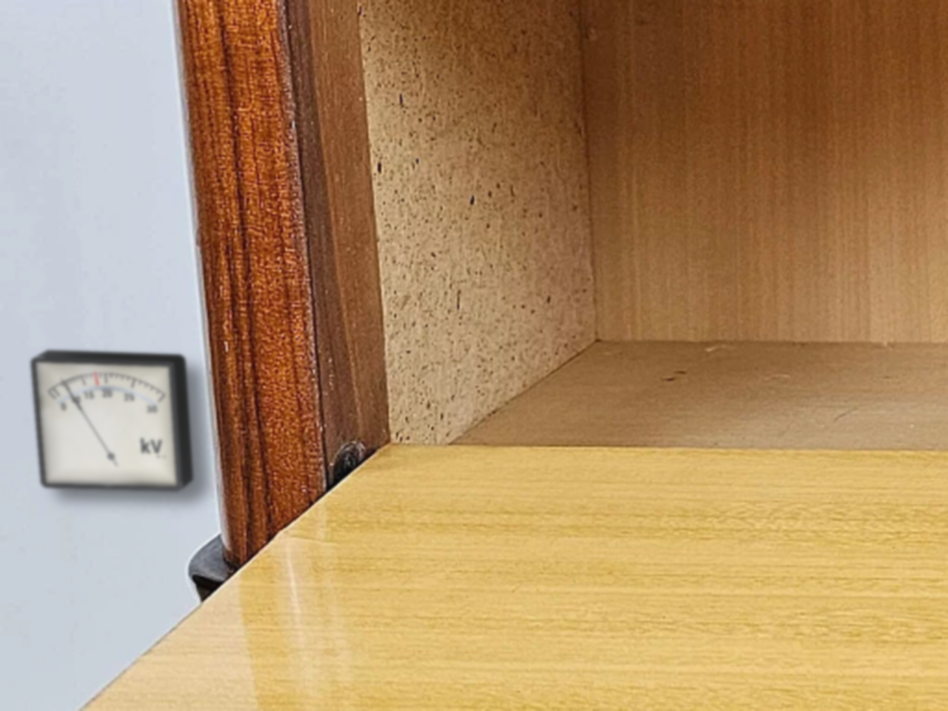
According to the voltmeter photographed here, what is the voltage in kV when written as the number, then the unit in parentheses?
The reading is 10 (kV)
